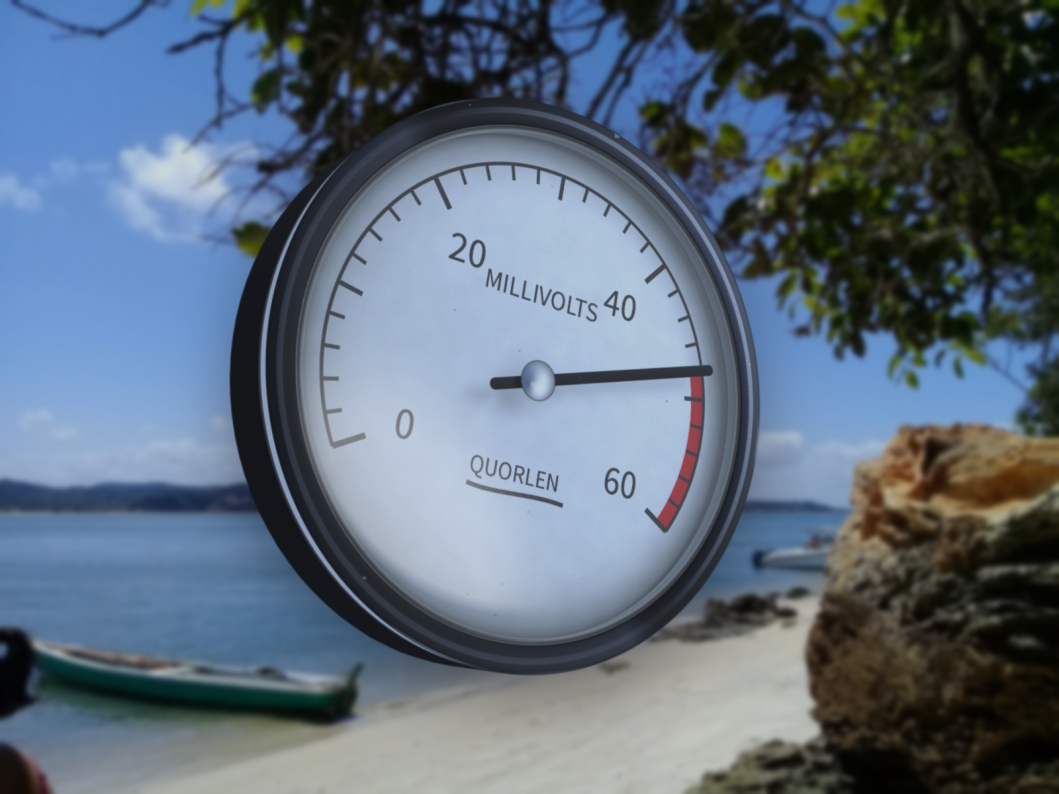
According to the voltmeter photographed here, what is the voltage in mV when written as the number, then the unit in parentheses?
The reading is 48 (mV)
